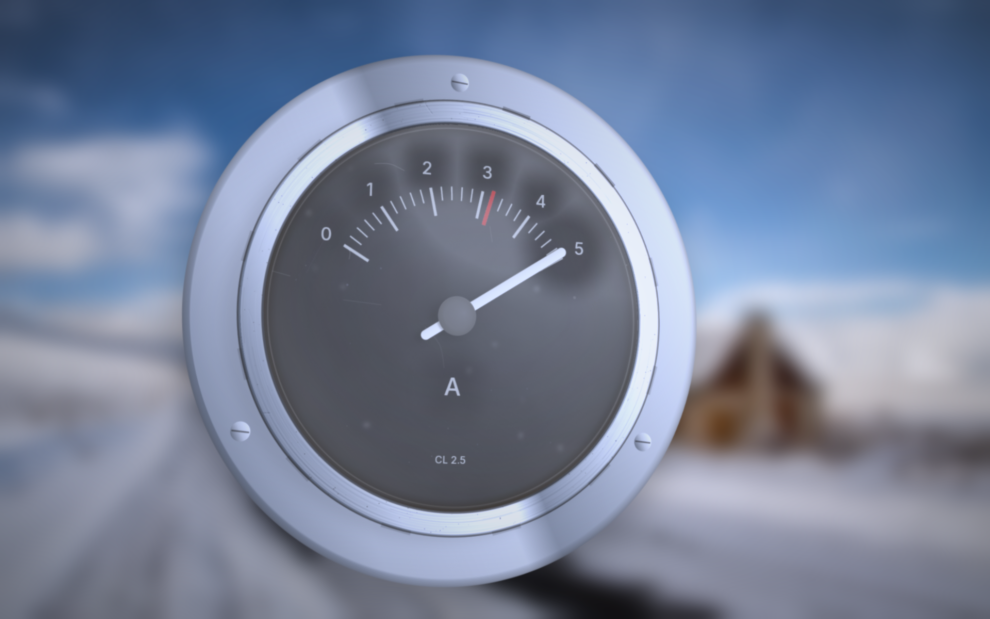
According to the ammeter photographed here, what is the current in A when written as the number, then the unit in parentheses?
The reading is 4.9 (A)
